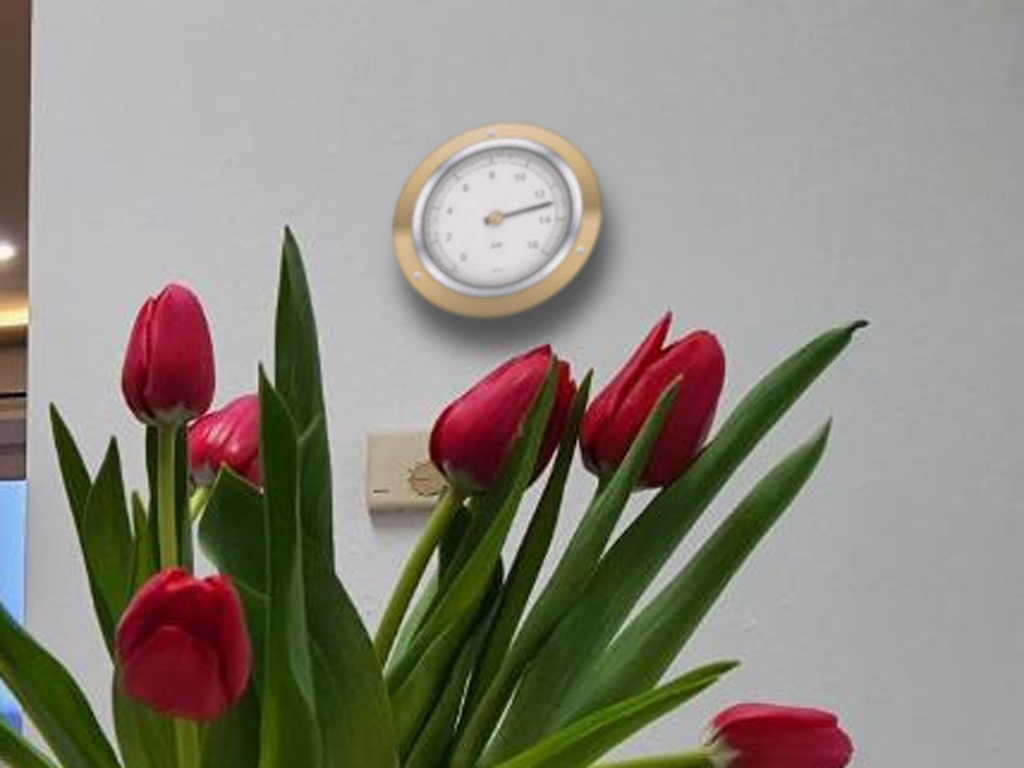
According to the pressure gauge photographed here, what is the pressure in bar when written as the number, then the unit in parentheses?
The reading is 13 (bar)
